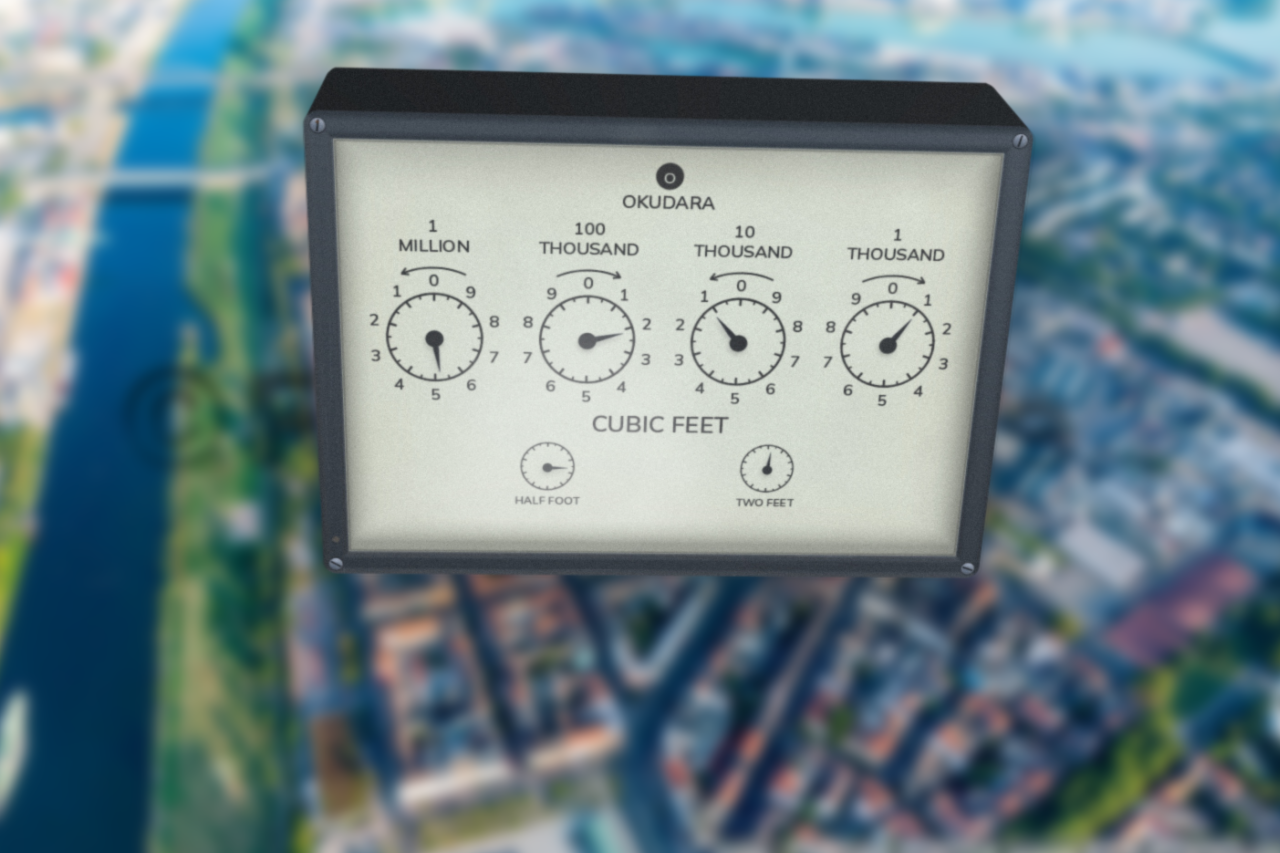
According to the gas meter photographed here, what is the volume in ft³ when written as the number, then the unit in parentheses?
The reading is 521100 (ft³)
